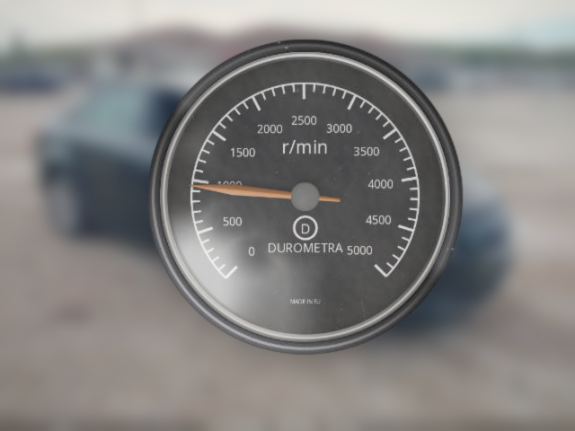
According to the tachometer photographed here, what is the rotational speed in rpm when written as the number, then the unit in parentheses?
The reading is 950 (rpm)
